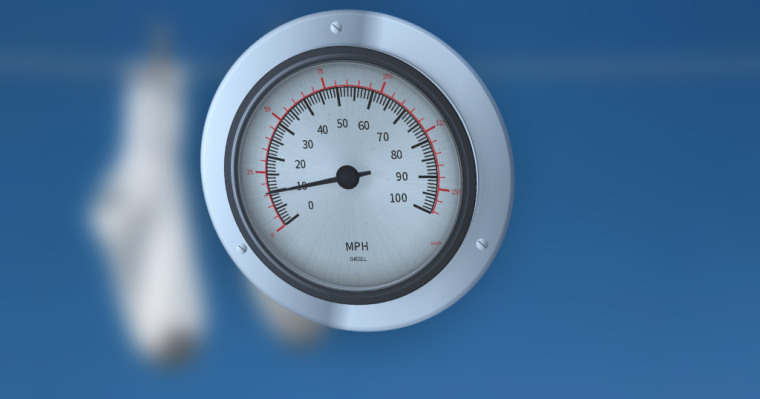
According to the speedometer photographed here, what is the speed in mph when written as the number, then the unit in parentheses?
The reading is 10 (mph)
